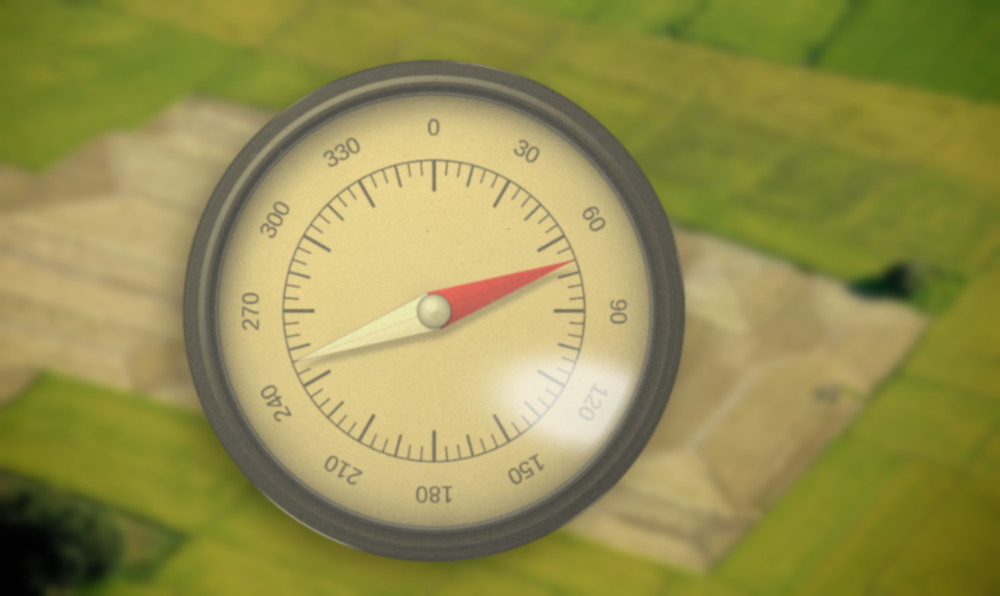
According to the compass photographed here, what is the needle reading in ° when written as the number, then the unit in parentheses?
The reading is 70 (°)
